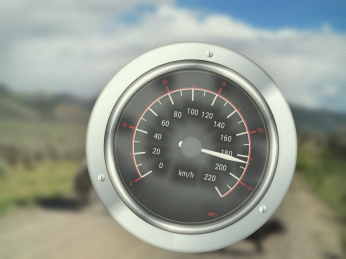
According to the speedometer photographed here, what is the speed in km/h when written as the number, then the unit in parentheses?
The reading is 185 (km/h)
